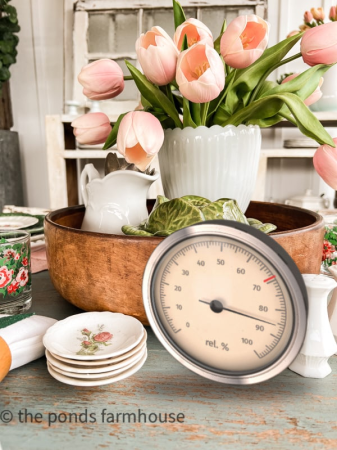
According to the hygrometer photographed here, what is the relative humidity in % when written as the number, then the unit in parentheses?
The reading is 85 (%)
